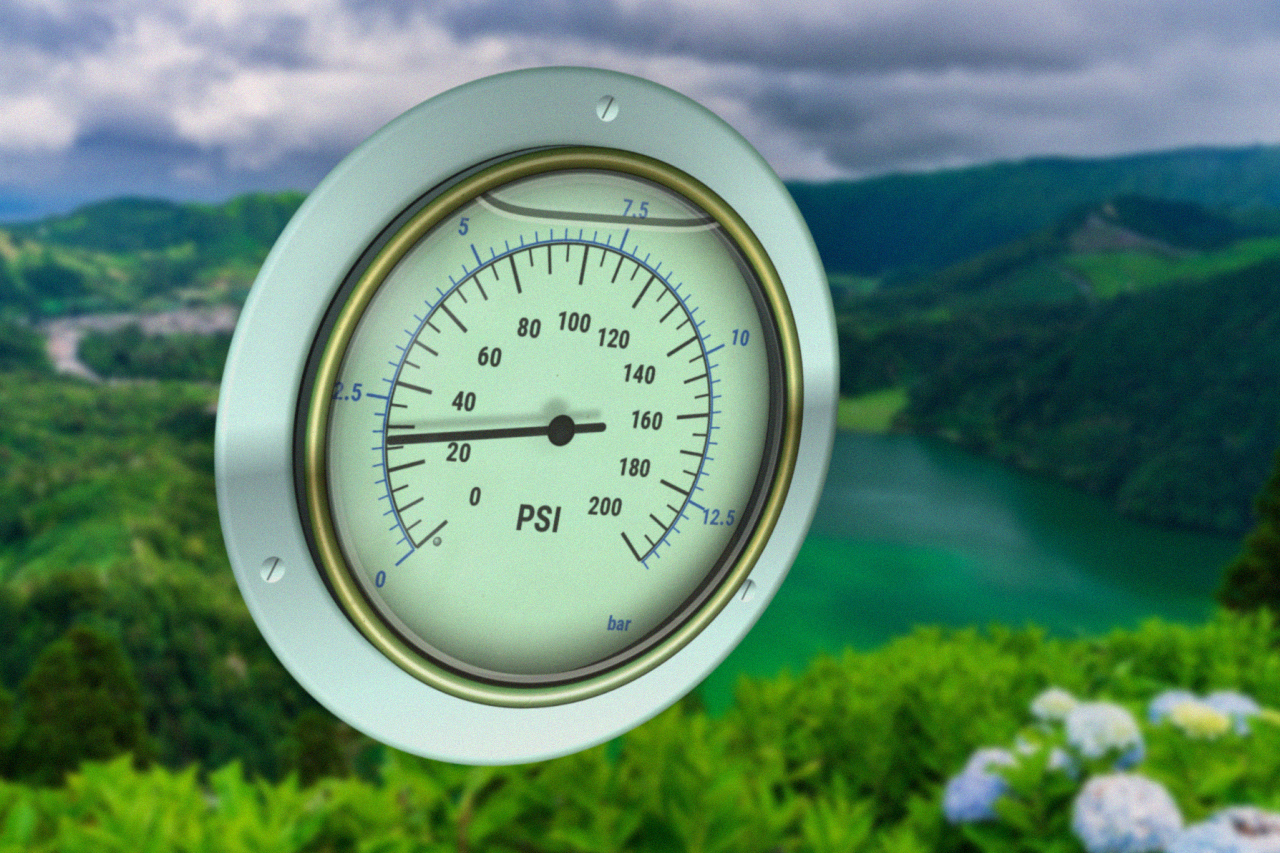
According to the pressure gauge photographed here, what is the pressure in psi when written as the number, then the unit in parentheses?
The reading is 27.5 (psi)
